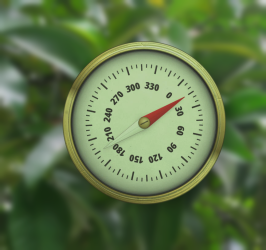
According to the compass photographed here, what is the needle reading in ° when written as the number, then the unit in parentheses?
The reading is 15 (°)
